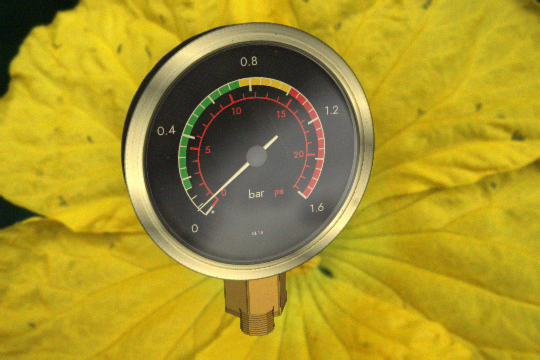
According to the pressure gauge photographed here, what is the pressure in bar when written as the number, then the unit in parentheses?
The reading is 0.05 (bar)
